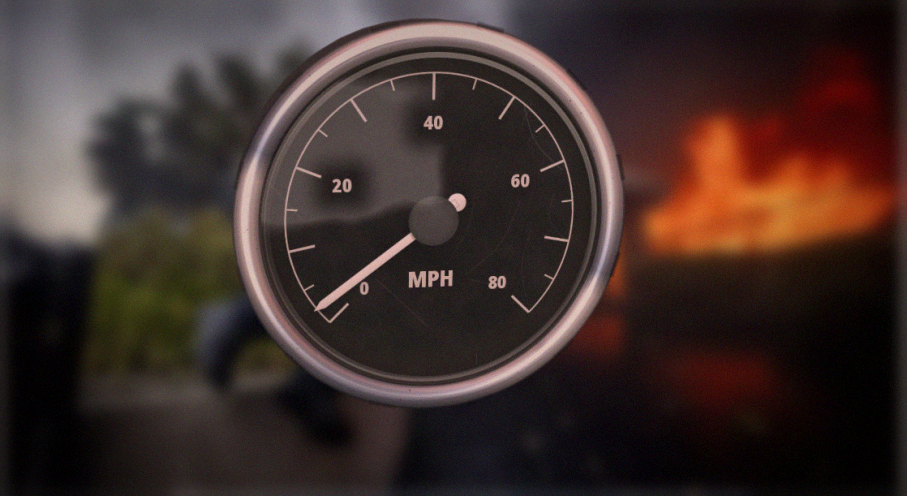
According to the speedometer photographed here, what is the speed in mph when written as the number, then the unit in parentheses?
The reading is 2.5 (mph)
